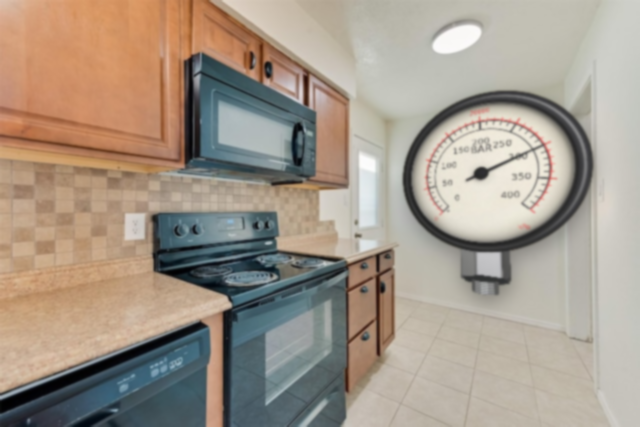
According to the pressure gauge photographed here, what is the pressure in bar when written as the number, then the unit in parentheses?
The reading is 300 (bar)
